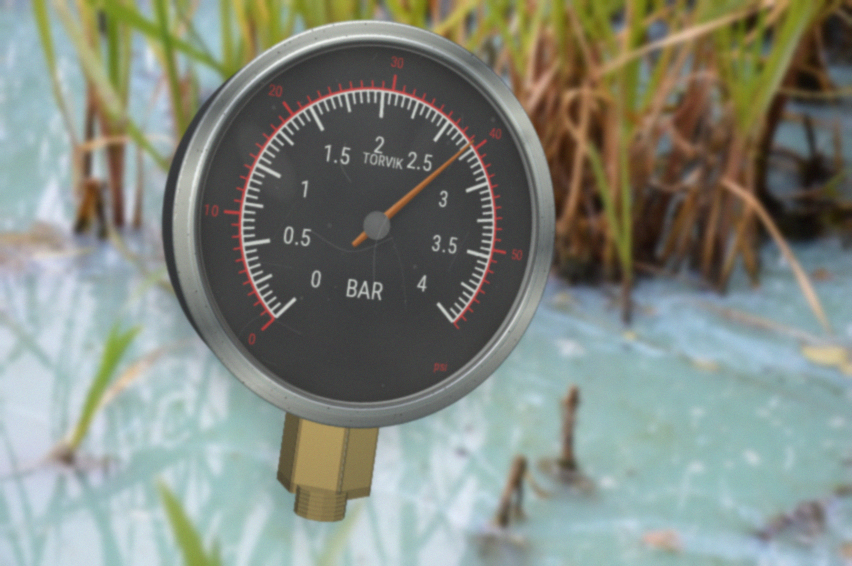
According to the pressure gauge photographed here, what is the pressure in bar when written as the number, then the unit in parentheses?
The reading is 2.7 (bar)
